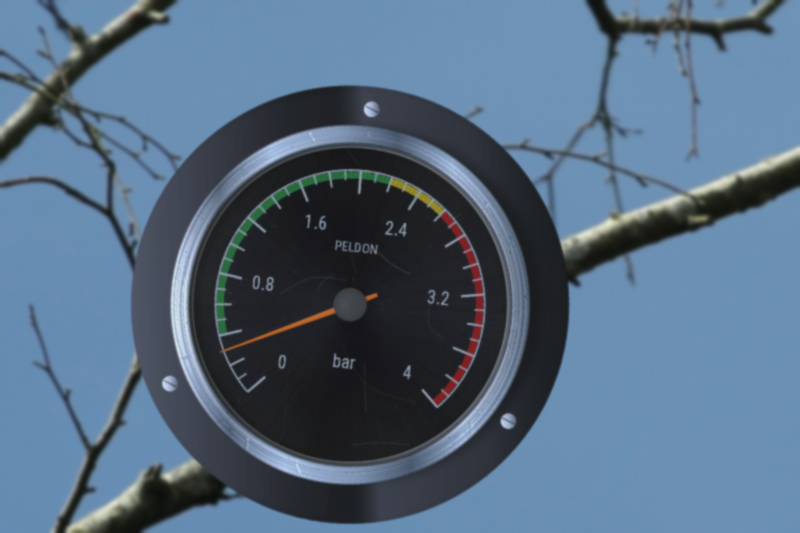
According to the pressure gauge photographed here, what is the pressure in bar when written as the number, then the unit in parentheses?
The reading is 0.3 (bar)
